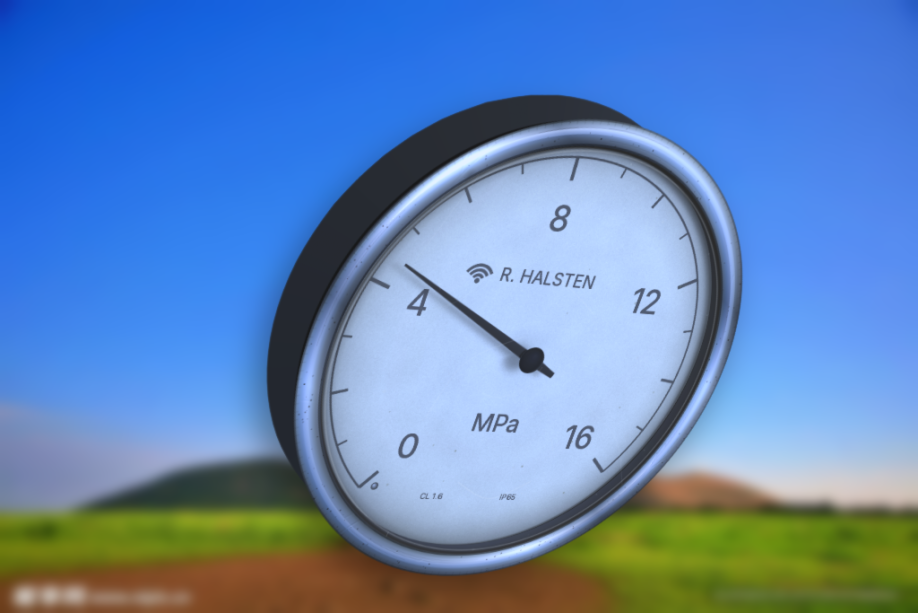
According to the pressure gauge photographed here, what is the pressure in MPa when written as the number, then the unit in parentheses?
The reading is 4.5 (MPa)
